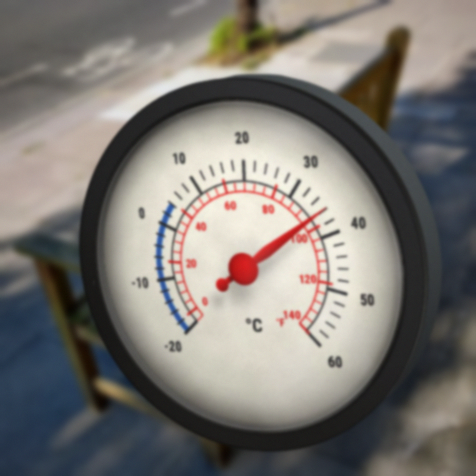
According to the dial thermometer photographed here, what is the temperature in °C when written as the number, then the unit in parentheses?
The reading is 36 (°C)
